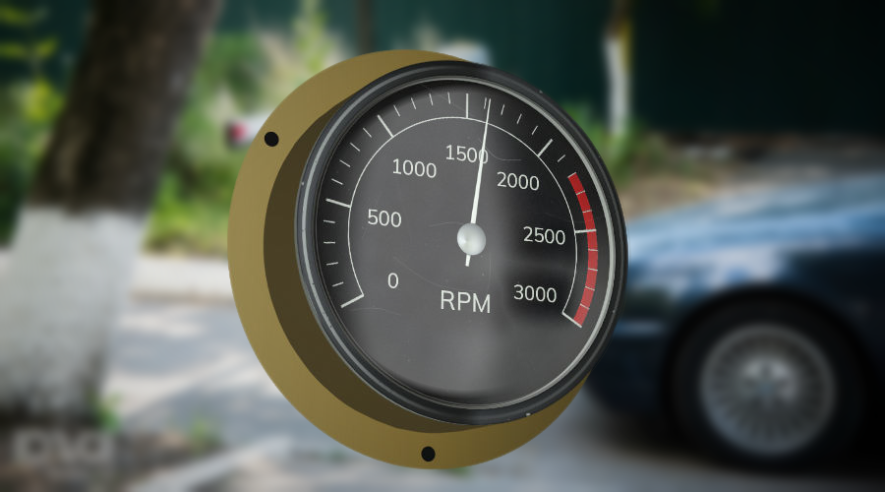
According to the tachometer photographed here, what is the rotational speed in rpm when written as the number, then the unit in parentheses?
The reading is 1600 (rpm)
